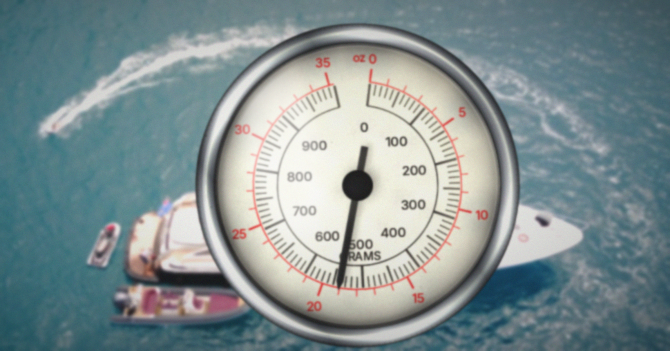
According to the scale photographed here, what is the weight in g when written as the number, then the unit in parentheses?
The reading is 540 (g)
